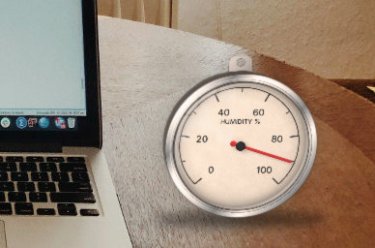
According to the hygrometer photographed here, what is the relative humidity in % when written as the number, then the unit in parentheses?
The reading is 90 (%)
